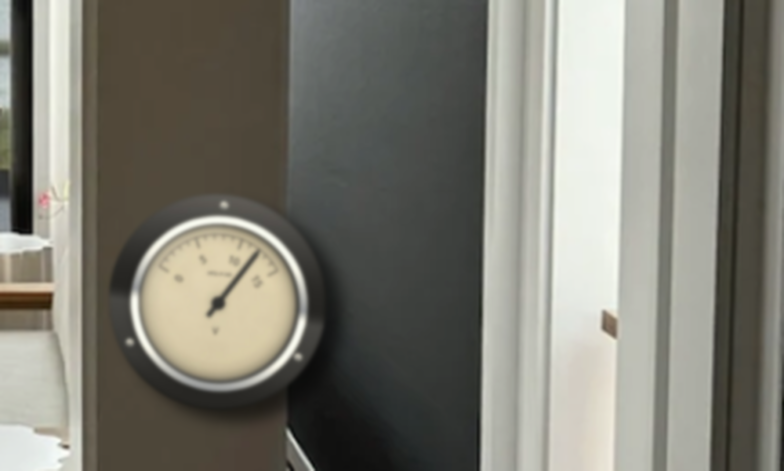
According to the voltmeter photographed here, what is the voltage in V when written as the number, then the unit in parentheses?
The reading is 12 (V)
